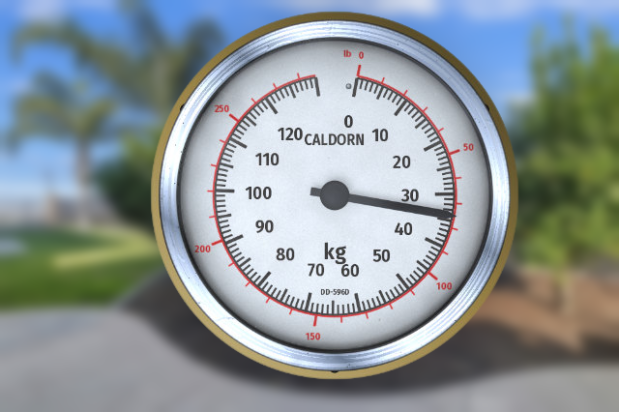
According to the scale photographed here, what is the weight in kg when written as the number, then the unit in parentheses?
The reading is 34 (kg)
